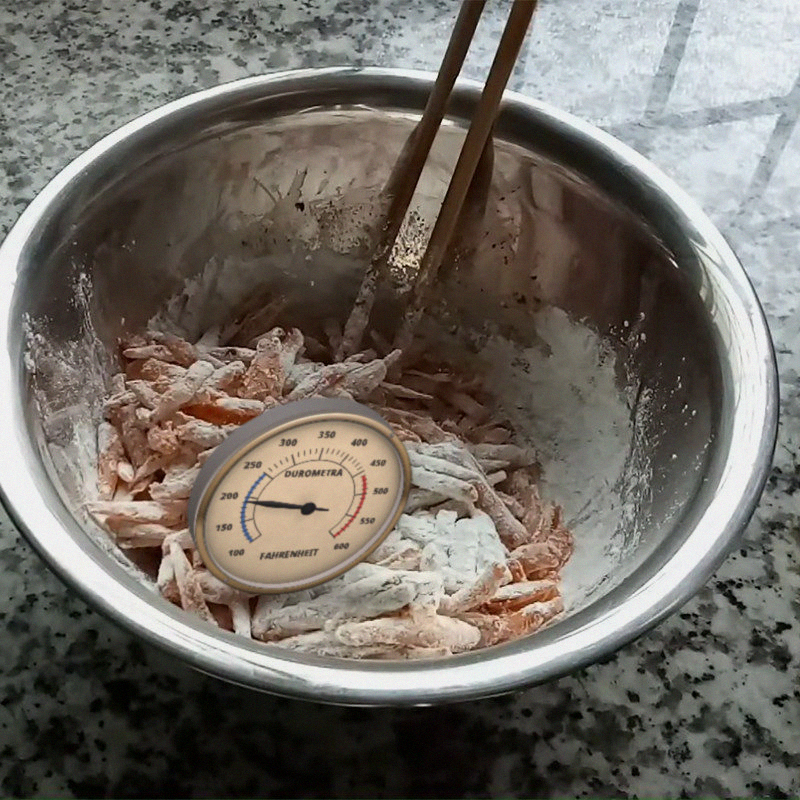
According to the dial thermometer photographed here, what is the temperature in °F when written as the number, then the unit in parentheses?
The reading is 200 (°F)
